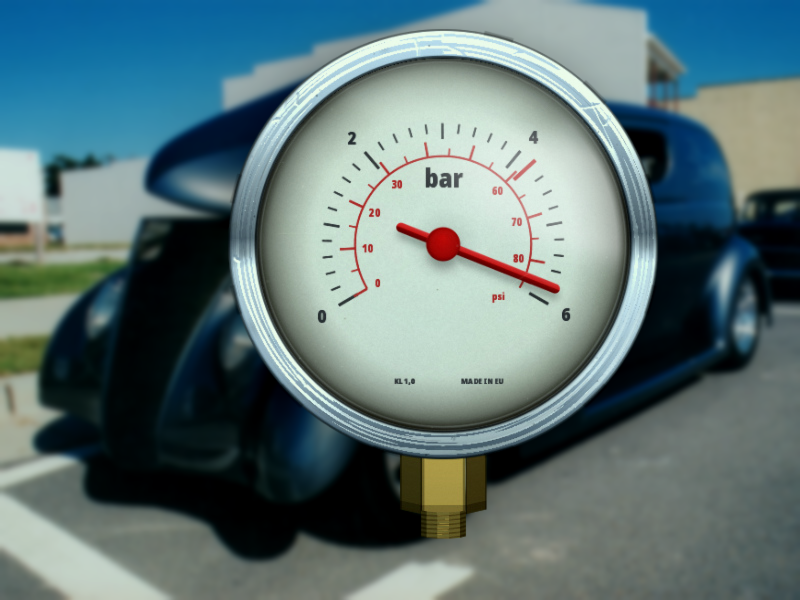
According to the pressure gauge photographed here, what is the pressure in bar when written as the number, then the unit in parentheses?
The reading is 5.8 (bar)
